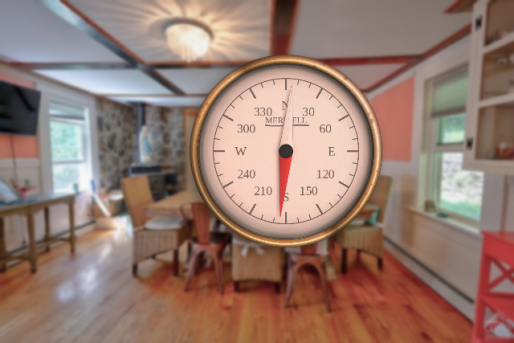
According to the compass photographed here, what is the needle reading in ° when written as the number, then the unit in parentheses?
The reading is 185 (°)
